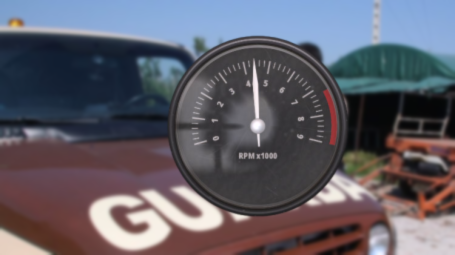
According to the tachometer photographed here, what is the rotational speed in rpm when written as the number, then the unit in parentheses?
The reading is 4400 (rpm)
